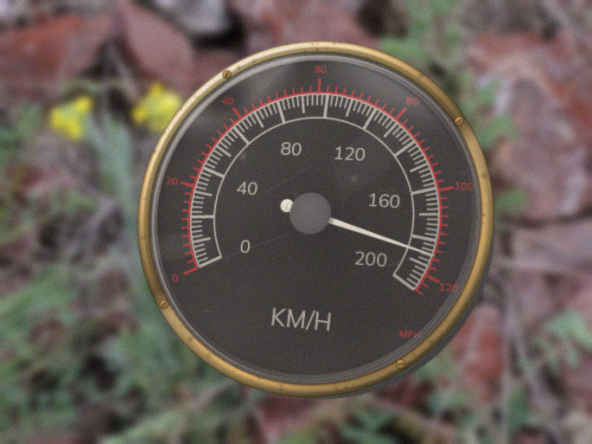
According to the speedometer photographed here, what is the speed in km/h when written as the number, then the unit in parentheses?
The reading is 186 (km/h)
